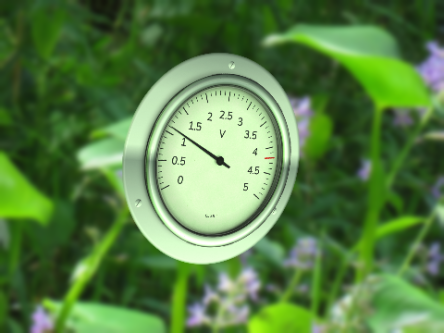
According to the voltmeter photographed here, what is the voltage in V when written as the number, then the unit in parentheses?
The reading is 1.1 (V)
